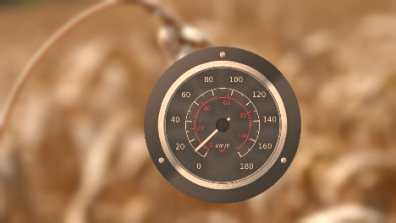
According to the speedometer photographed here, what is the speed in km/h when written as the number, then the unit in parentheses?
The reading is 10 (km/h)
